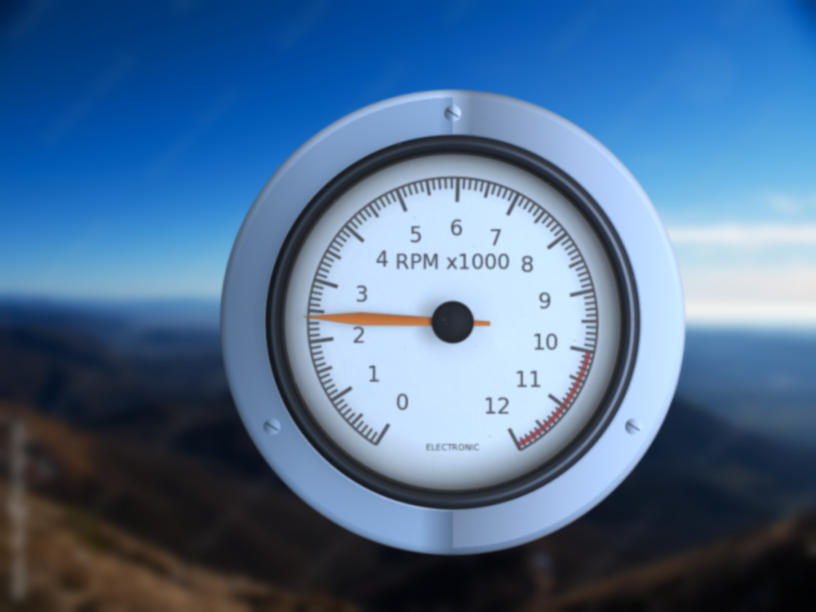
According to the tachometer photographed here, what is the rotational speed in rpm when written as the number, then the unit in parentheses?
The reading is 2400 (rpm)
